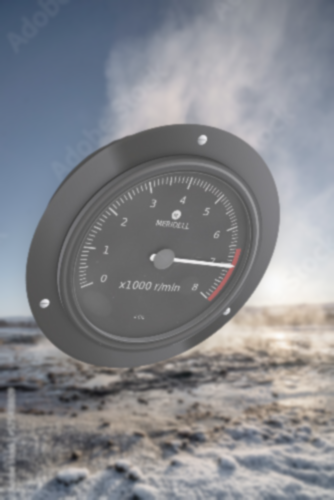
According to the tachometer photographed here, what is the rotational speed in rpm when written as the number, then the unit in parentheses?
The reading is 7000 (rpm)
